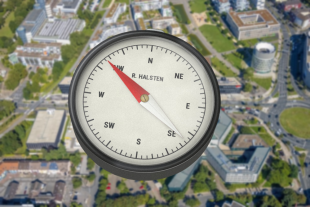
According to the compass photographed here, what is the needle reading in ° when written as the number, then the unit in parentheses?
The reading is 310 (°)
